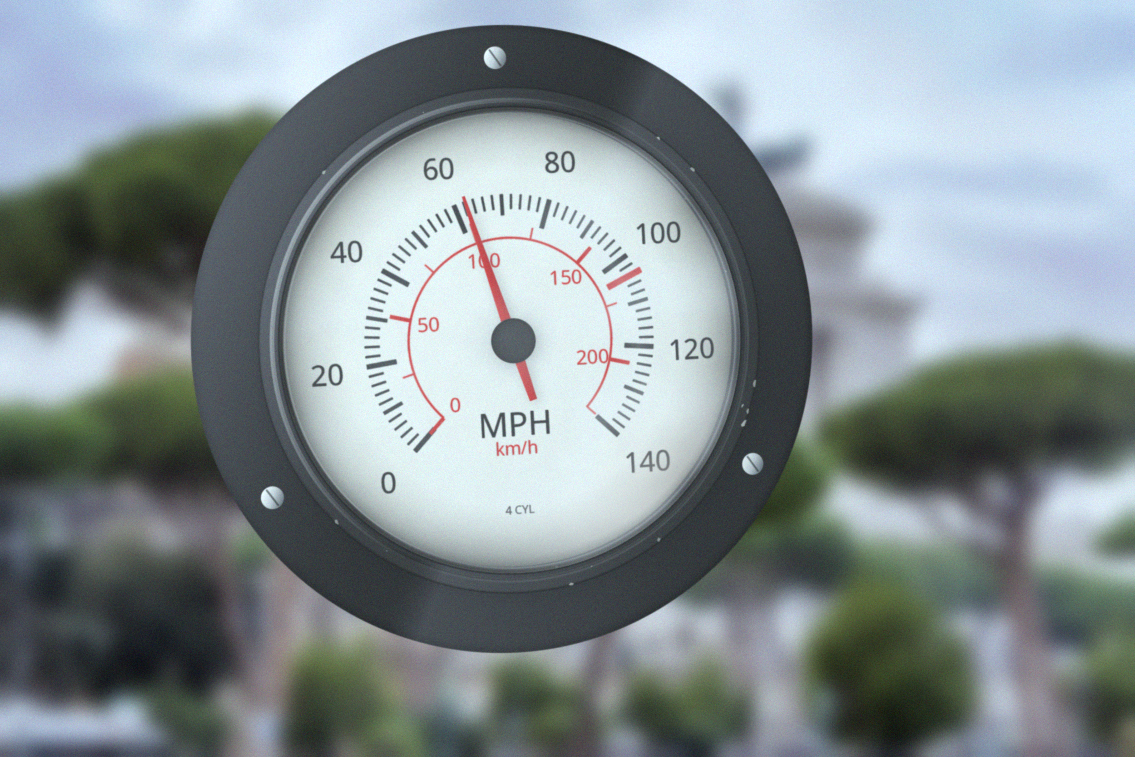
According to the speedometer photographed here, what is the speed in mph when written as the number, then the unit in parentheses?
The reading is 62 (mph)
